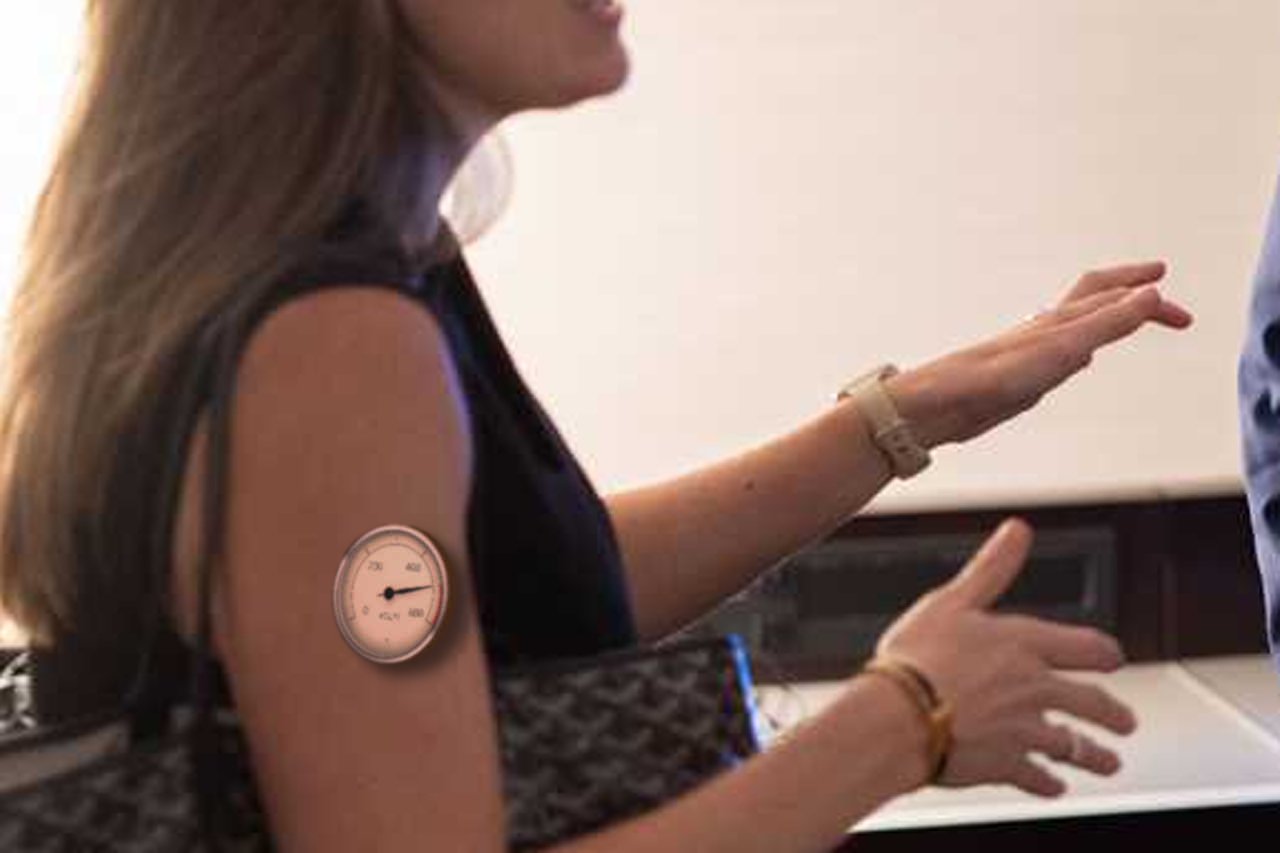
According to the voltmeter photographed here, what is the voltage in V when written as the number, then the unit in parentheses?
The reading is 500 (V)
